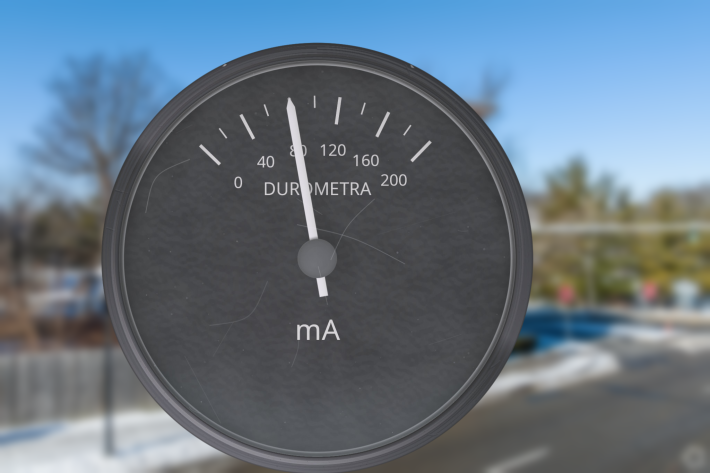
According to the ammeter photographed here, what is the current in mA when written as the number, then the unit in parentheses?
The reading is 80 (mA)
